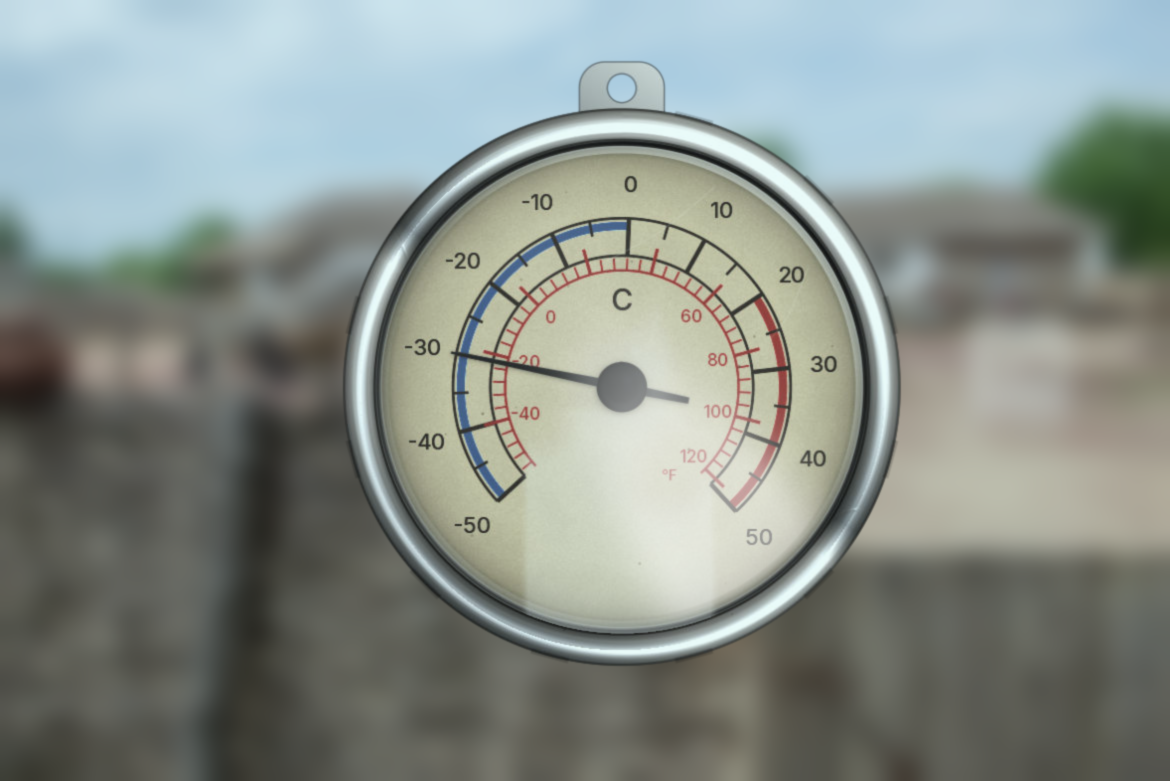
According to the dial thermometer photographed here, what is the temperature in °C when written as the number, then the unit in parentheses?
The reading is -30 (°C)
